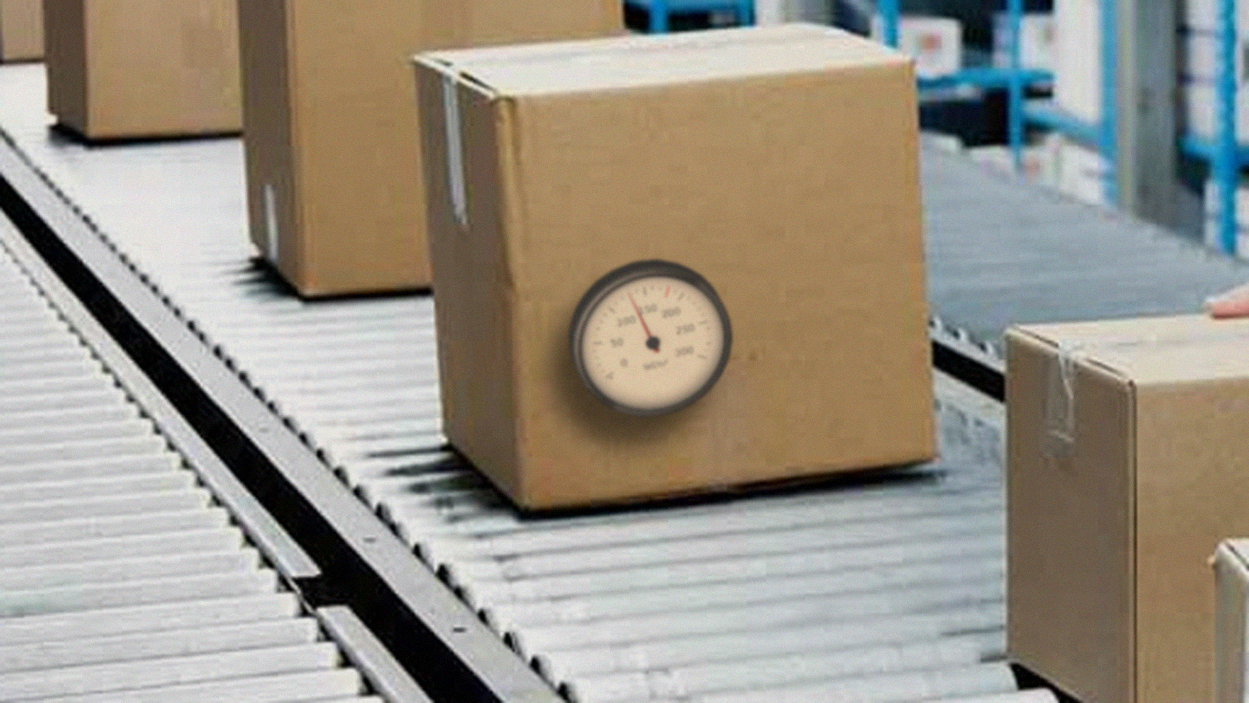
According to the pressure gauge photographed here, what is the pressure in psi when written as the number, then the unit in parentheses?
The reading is 130 (psi)
